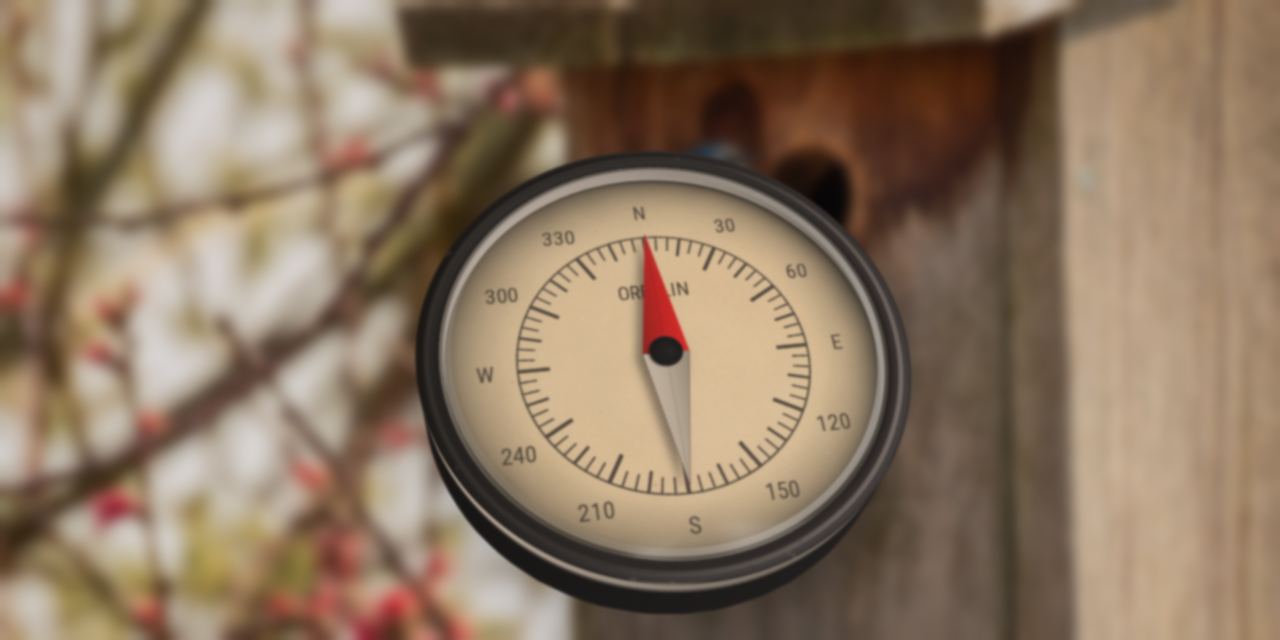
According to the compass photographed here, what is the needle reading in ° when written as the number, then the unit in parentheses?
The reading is 0 (°)
